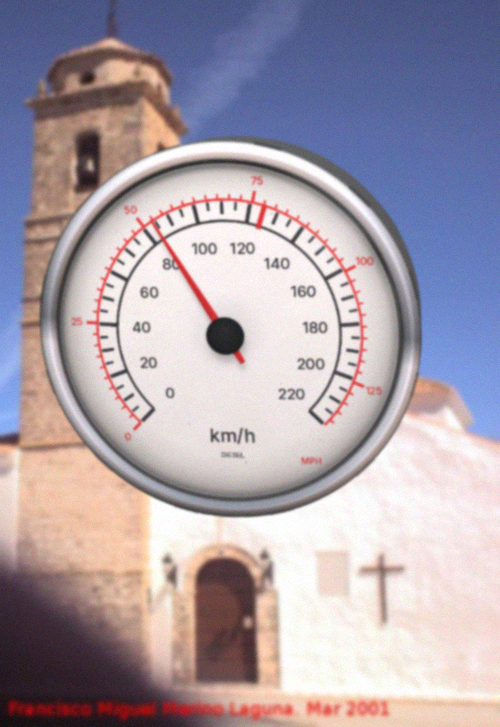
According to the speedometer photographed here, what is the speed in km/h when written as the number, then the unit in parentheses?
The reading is 85 (km/h)
